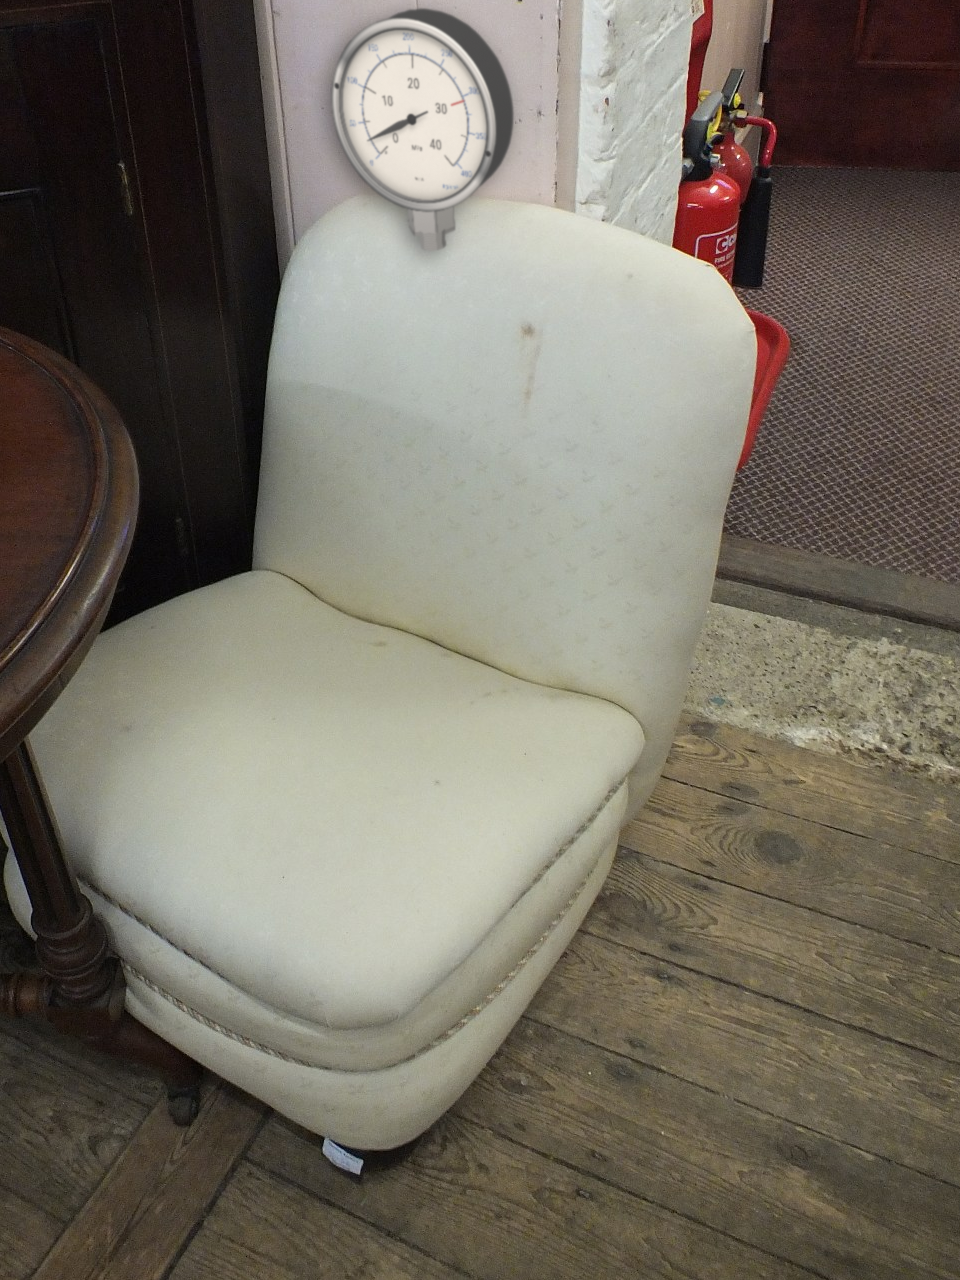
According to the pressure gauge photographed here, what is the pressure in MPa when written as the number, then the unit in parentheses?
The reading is 2.5 (MPa)
